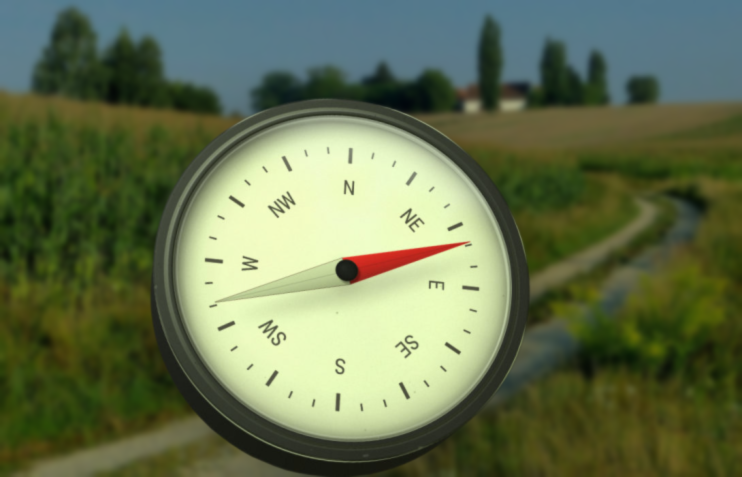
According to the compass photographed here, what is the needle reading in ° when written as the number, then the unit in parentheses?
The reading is 70 (°)
